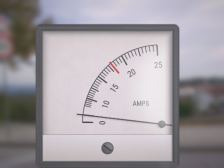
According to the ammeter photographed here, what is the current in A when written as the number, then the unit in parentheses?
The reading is 5 (A)
